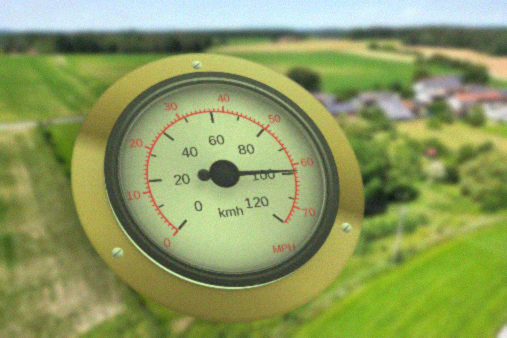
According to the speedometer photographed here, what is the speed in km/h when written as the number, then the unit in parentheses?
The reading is 100 (km/h)
